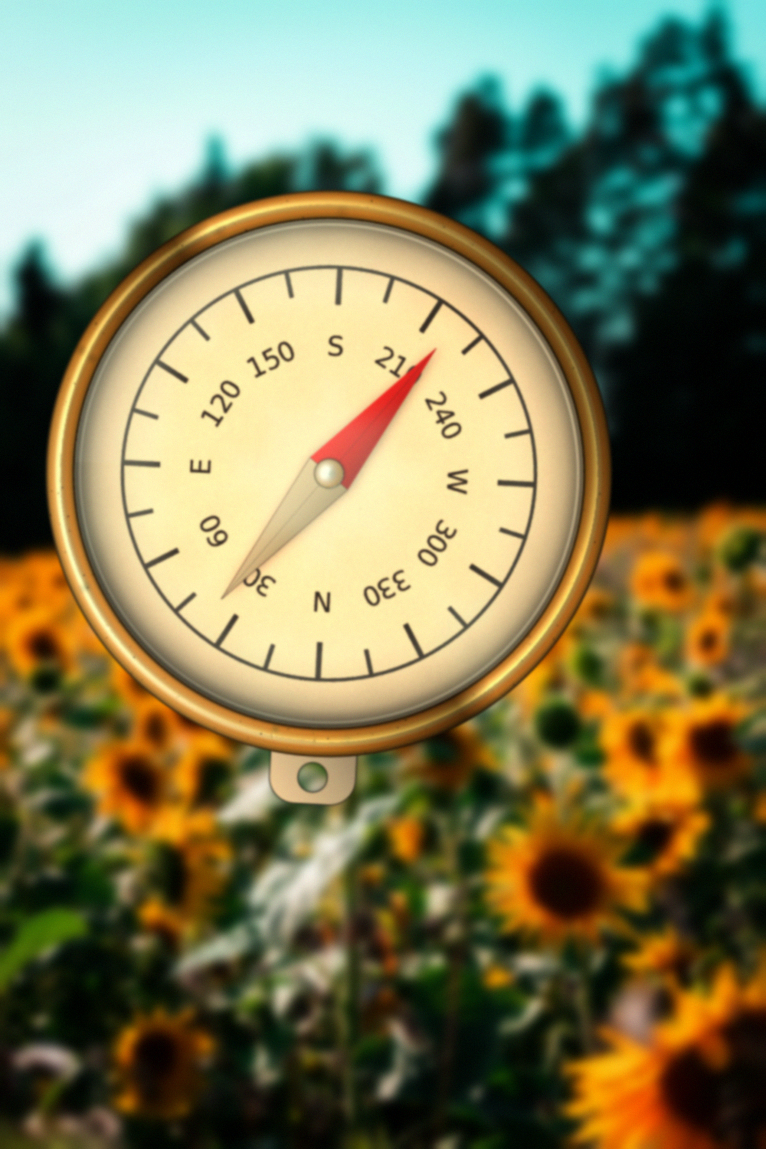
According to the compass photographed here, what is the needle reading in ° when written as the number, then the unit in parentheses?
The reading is 217.5 (°)
